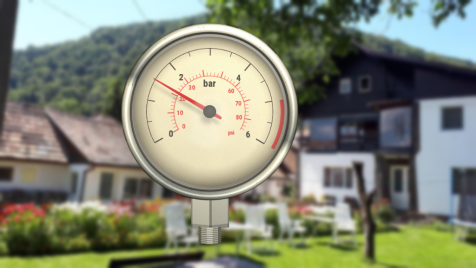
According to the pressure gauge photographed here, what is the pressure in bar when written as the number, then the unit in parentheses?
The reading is 1.5 (bar)
